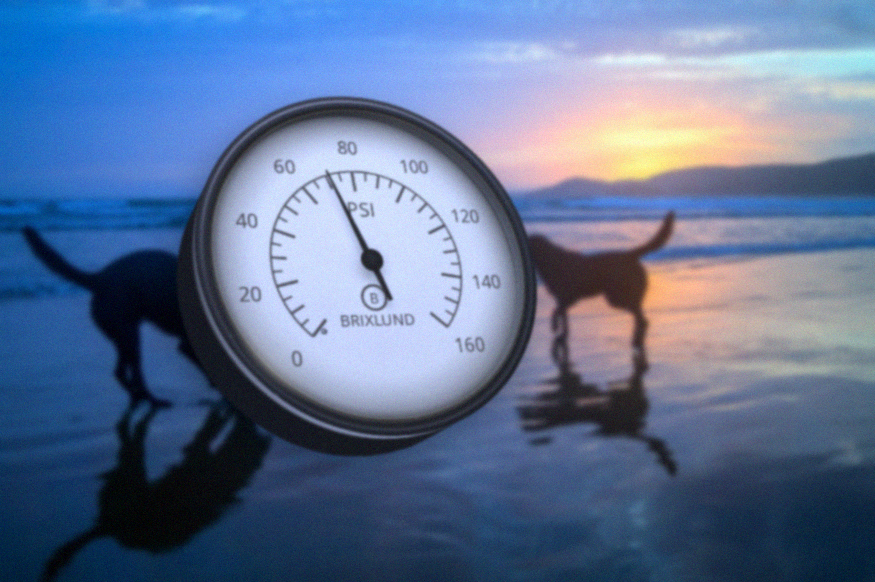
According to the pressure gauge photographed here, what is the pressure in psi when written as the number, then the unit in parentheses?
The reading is 70 (psi)
